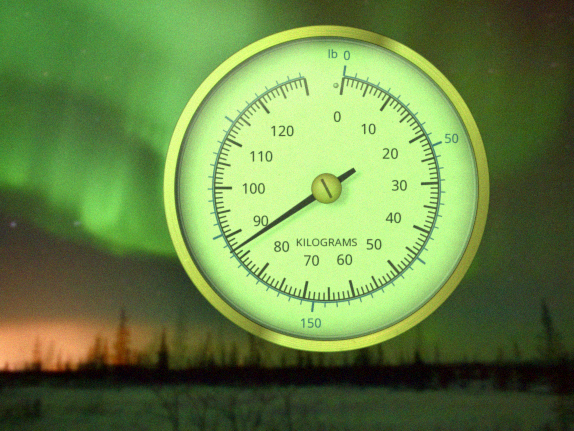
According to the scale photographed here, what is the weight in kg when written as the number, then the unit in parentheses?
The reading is 87 (kg)
